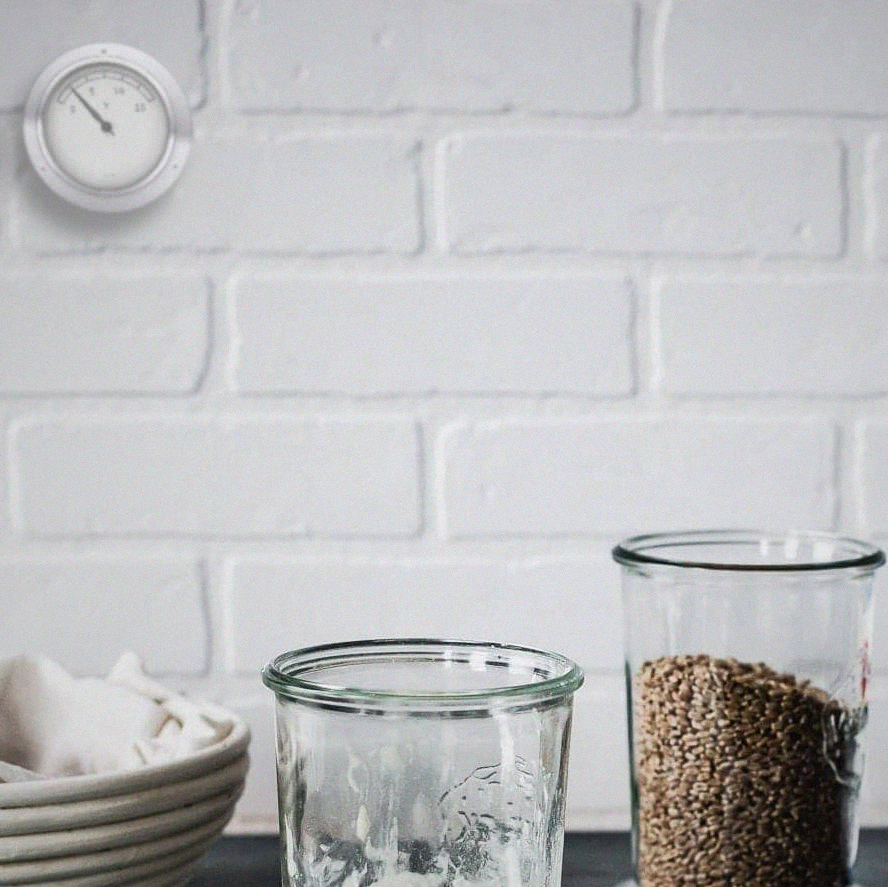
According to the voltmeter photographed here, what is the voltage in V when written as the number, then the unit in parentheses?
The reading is 2.5 (V)
